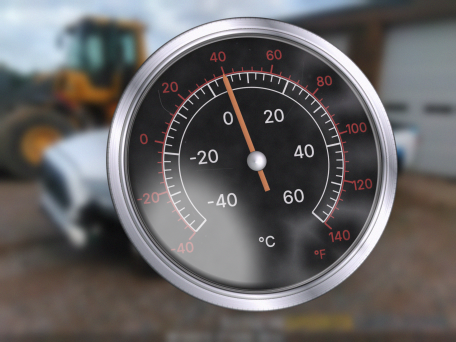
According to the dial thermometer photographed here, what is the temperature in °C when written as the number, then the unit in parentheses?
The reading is 4 (°C)
